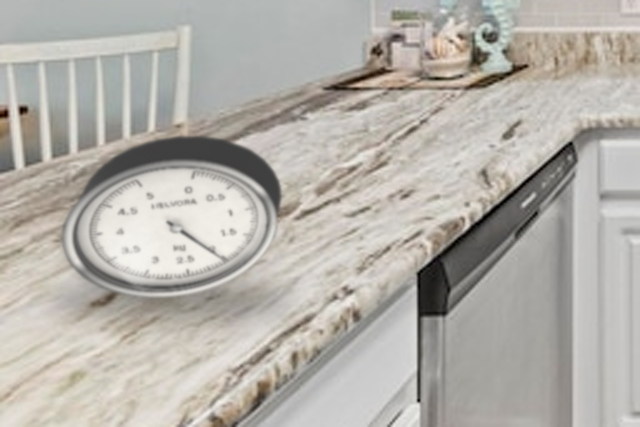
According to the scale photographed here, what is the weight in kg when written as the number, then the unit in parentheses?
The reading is 2 (kg)
